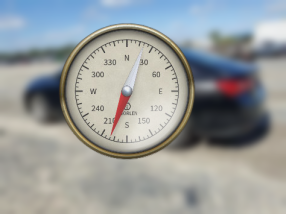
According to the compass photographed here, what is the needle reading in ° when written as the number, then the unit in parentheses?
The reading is 200 (°)
